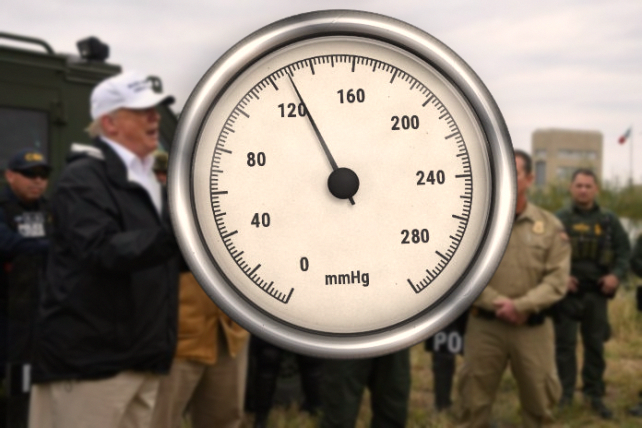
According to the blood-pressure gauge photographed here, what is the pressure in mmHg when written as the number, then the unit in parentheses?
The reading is 128 (mmHg)
